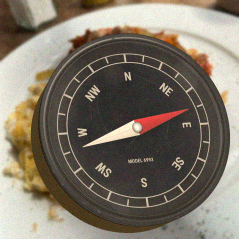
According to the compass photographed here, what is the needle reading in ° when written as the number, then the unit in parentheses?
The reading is 75 (°)
